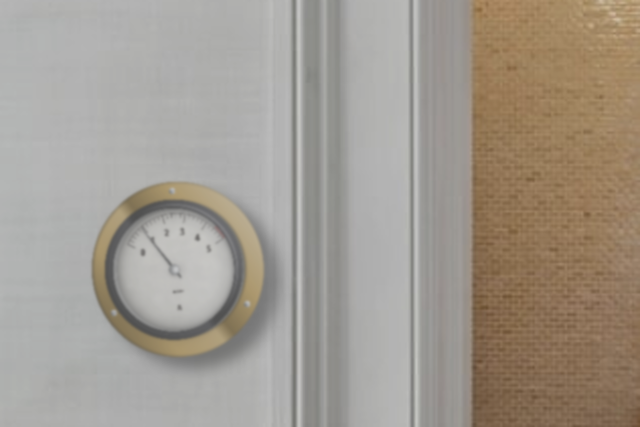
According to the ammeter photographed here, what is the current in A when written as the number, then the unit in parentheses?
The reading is 1 (A)
